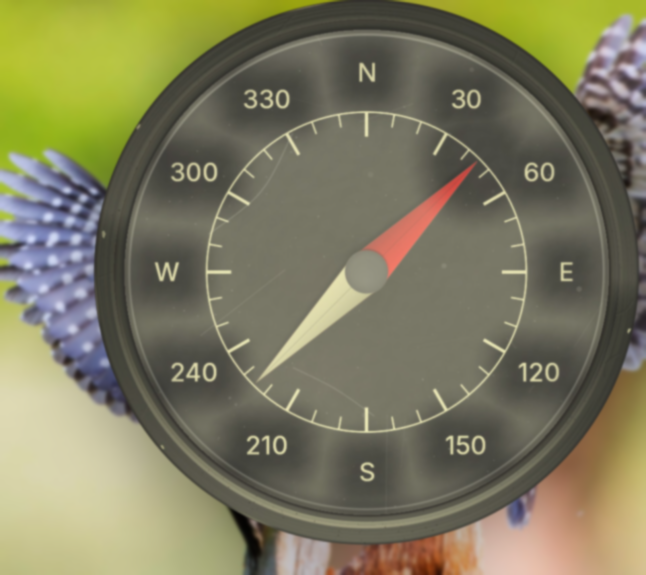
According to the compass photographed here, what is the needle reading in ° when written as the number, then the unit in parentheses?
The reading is 45 (°)
